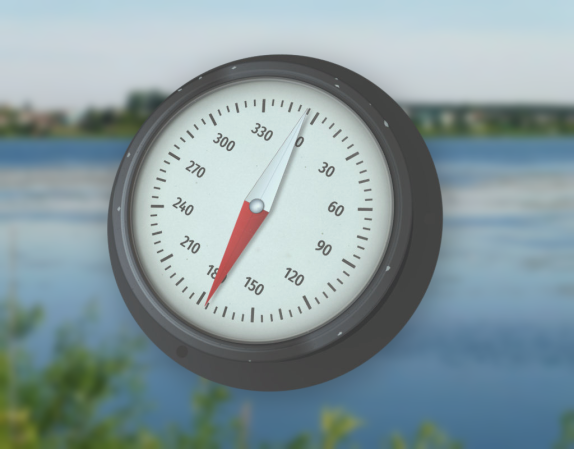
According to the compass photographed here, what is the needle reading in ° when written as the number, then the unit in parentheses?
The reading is 175 (°)
